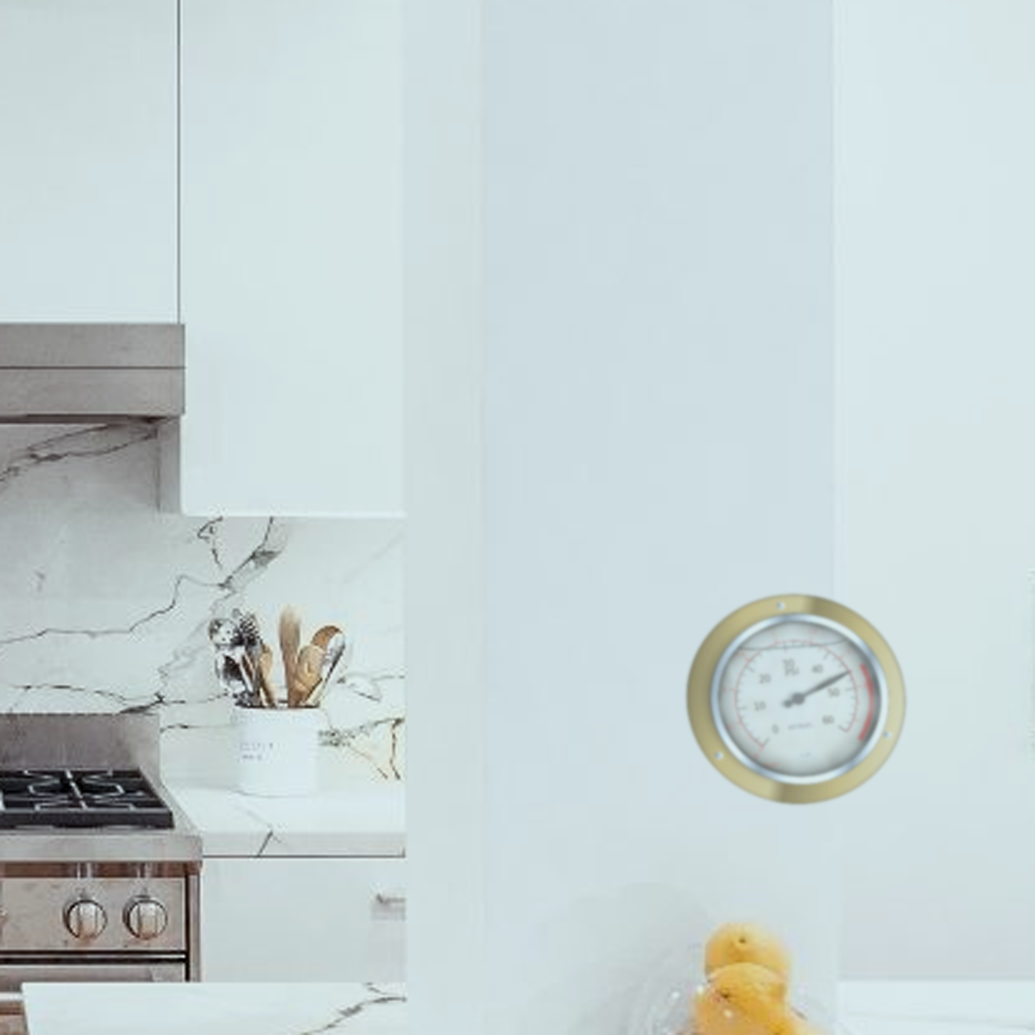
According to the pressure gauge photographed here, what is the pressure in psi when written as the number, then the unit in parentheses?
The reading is 46 (psi)
